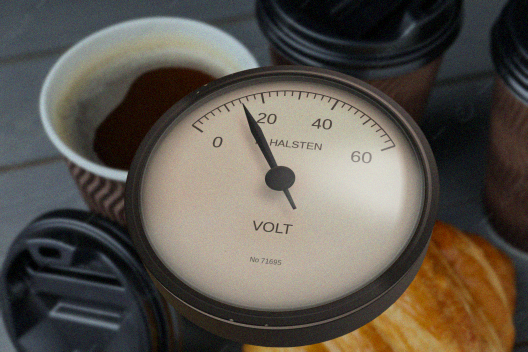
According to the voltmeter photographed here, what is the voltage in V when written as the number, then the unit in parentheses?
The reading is 14 (V)
